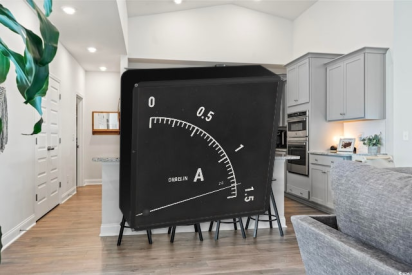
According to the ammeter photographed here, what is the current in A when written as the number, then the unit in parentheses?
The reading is 1.35 (A)
